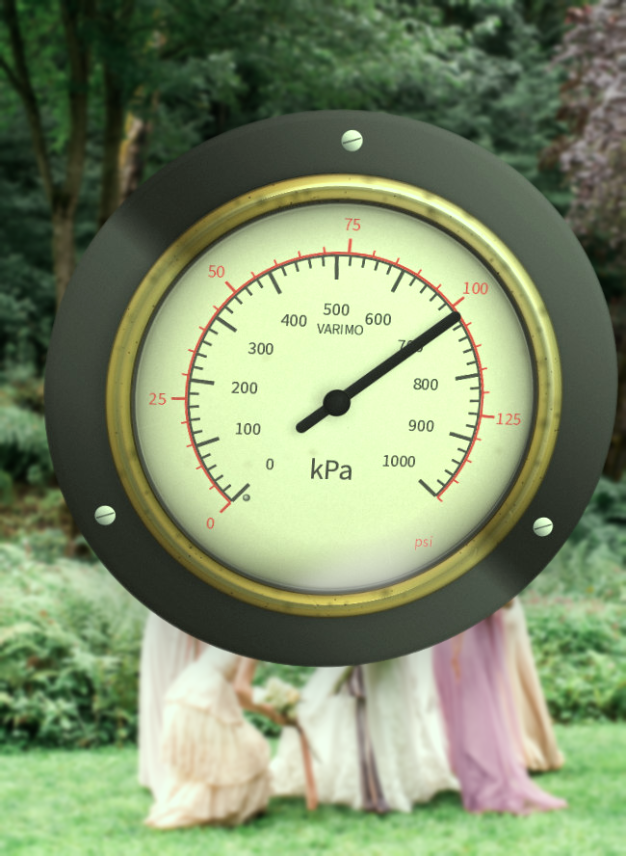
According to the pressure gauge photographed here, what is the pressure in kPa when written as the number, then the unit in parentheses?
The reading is 700 (kPa)
